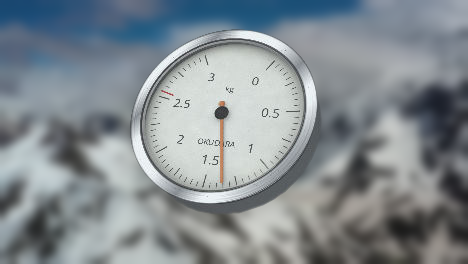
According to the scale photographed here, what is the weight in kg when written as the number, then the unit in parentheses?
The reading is 1.35 (kg)
